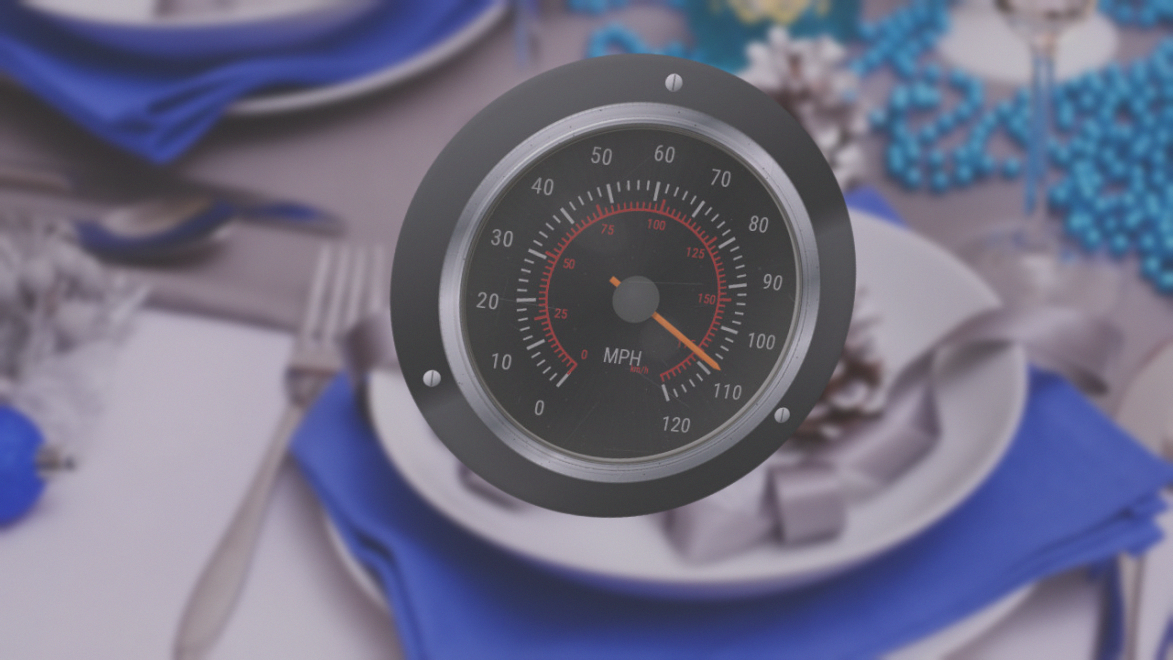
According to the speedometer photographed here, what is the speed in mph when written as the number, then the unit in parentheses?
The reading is 108 (mph)
